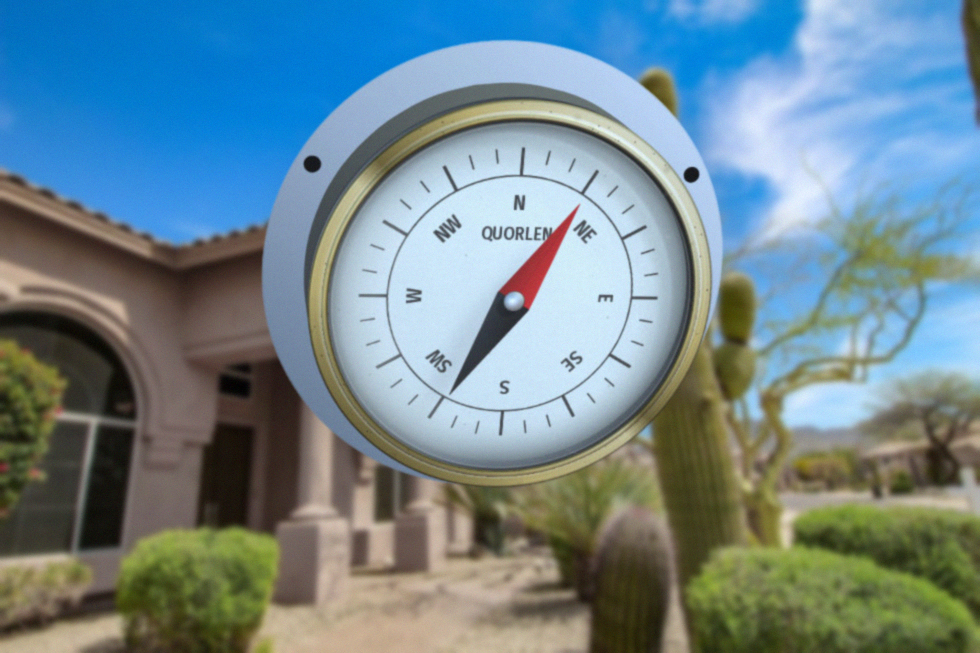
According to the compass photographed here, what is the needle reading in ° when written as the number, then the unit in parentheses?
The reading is 30 (°)
